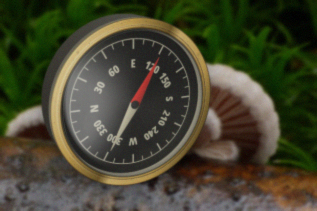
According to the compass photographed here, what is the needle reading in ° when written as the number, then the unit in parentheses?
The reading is 120 (°)
